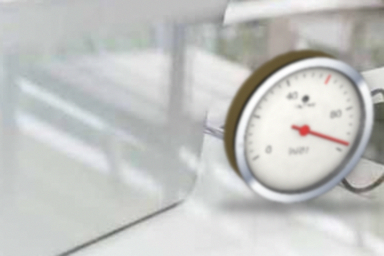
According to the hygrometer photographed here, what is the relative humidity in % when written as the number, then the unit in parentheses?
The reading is 96 (%)
